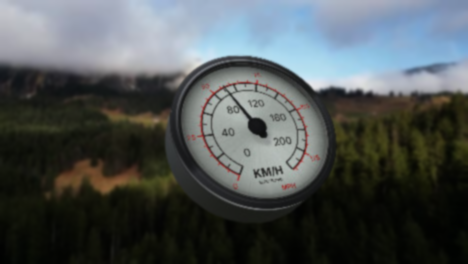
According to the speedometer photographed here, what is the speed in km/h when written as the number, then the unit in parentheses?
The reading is 90 (km/h)
